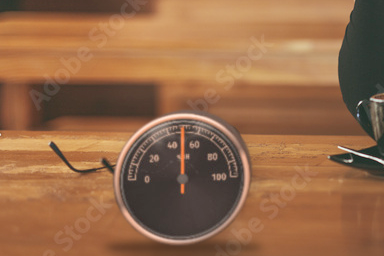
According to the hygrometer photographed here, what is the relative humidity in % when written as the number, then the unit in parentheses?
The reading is 50 (%)
